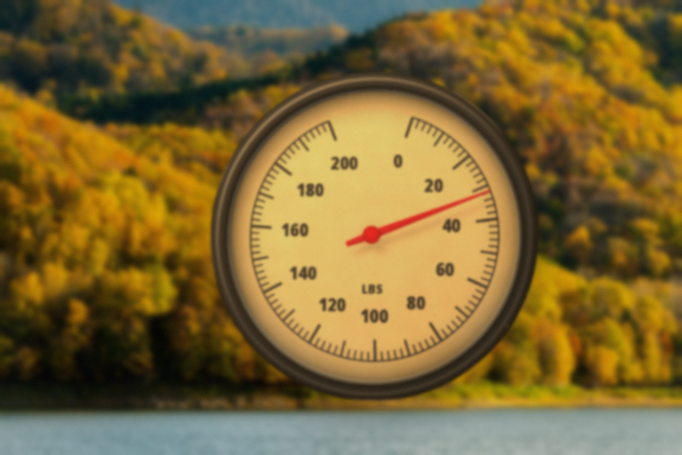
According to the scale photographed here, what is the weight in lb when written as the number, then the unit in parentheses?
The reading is 32 (lb)
